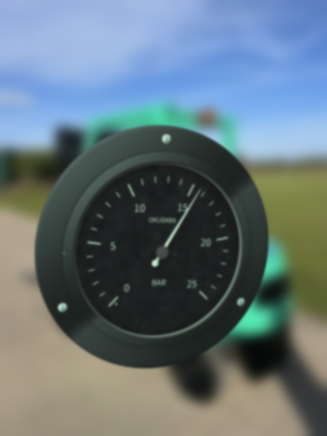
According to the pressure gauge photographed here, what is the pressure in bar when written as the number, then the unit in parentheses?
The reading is 15.5 (bar)
